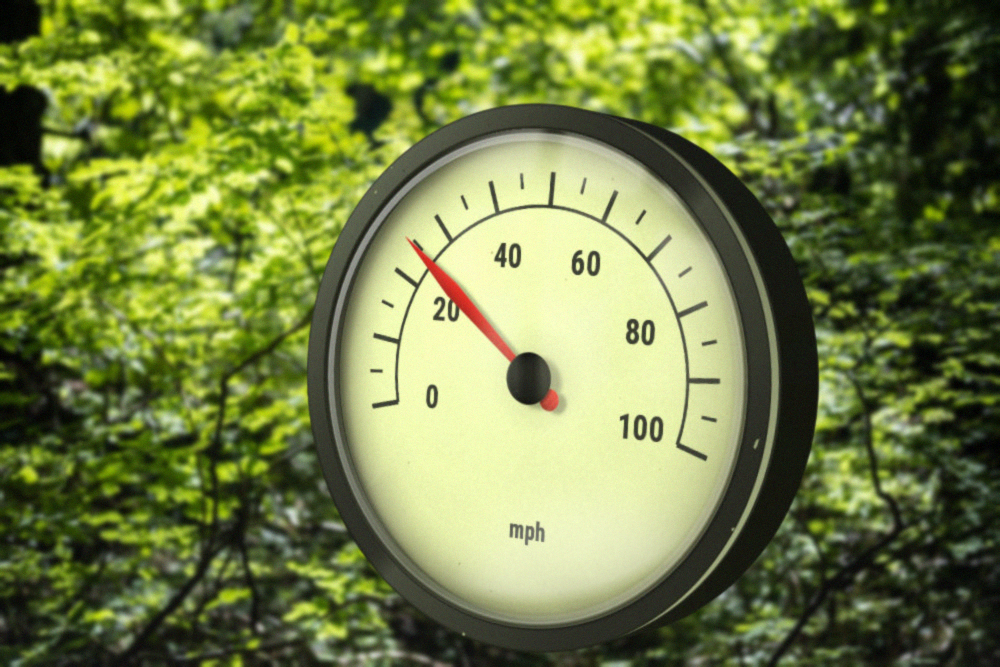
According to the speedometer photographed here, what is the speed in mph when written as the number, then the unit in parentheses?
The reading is 25 (mph)
